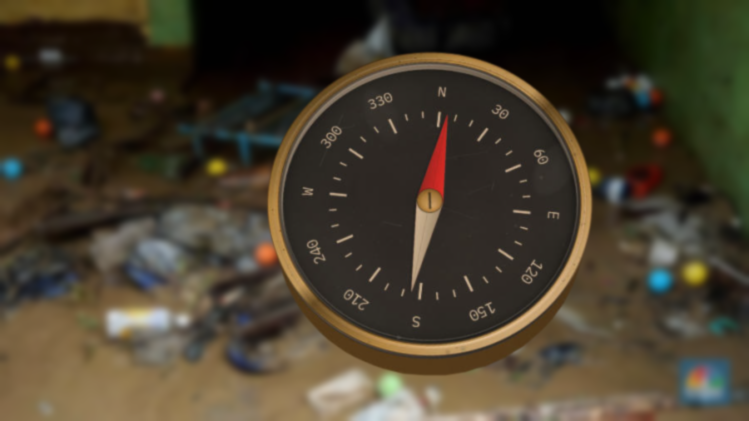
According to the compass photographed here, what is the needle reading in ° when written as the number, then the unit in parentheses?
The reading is 5 (°)
